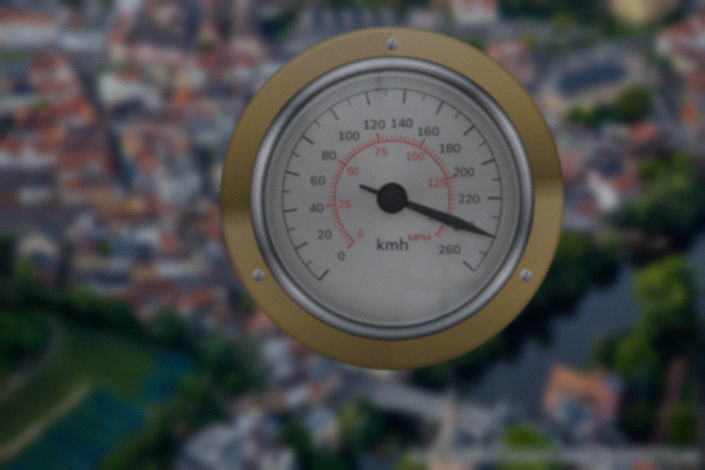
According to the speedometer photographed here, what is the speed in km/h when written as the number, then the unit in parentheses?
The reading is 240 (km/h)
